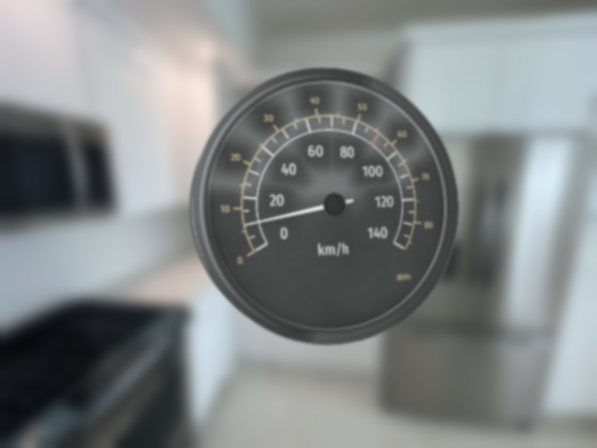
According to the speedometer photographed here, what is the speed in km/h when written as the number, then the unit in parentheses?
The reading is 10 (km/h)
